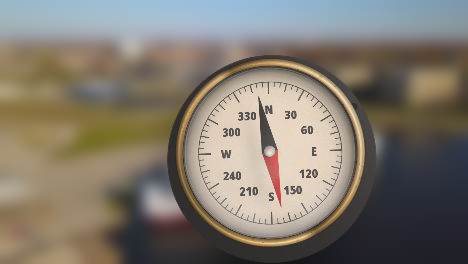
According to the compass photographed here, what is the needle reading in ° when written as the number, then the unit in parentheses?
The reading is 170 (°)
